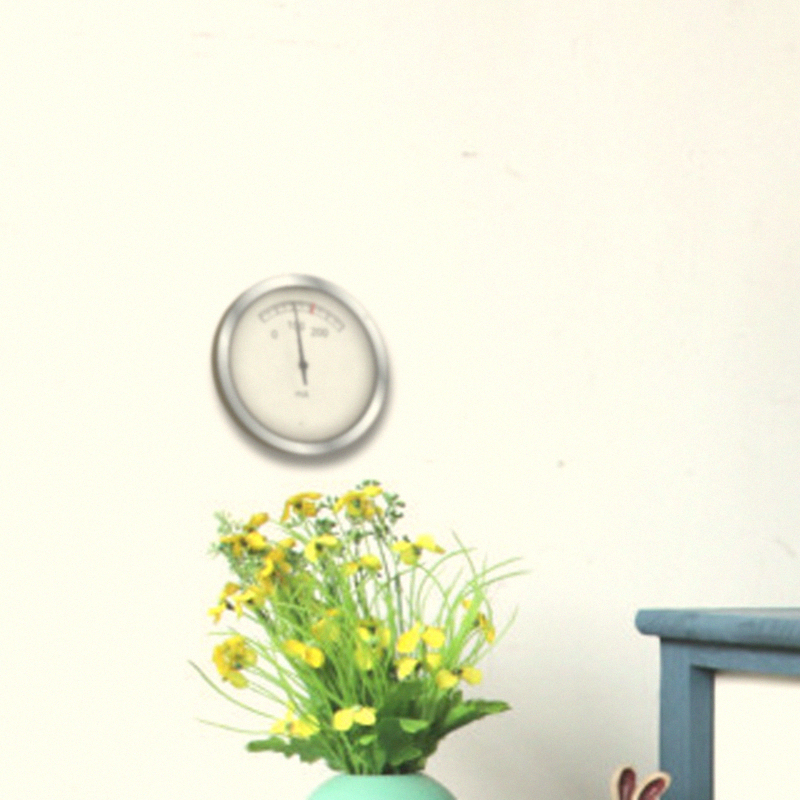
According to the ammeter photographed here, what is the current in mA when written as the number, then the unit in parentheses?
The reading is 100 (mA)
